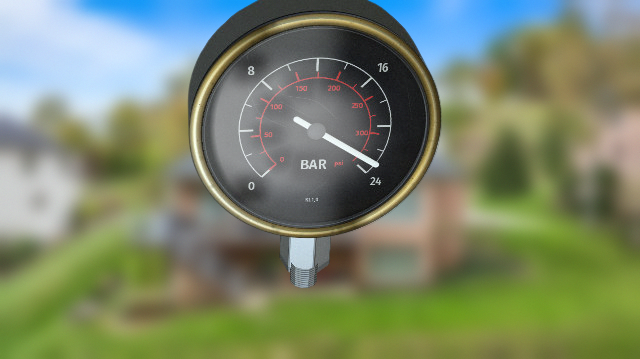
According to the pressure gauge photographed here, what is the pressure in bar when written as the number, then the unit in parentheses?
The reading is 23 (bar)
